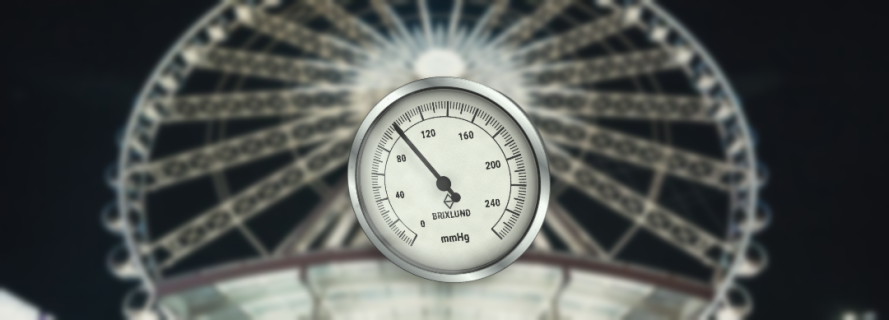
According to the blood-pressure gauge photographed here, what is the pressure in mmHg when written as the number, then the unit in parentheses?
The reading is 100 (mmHg)
